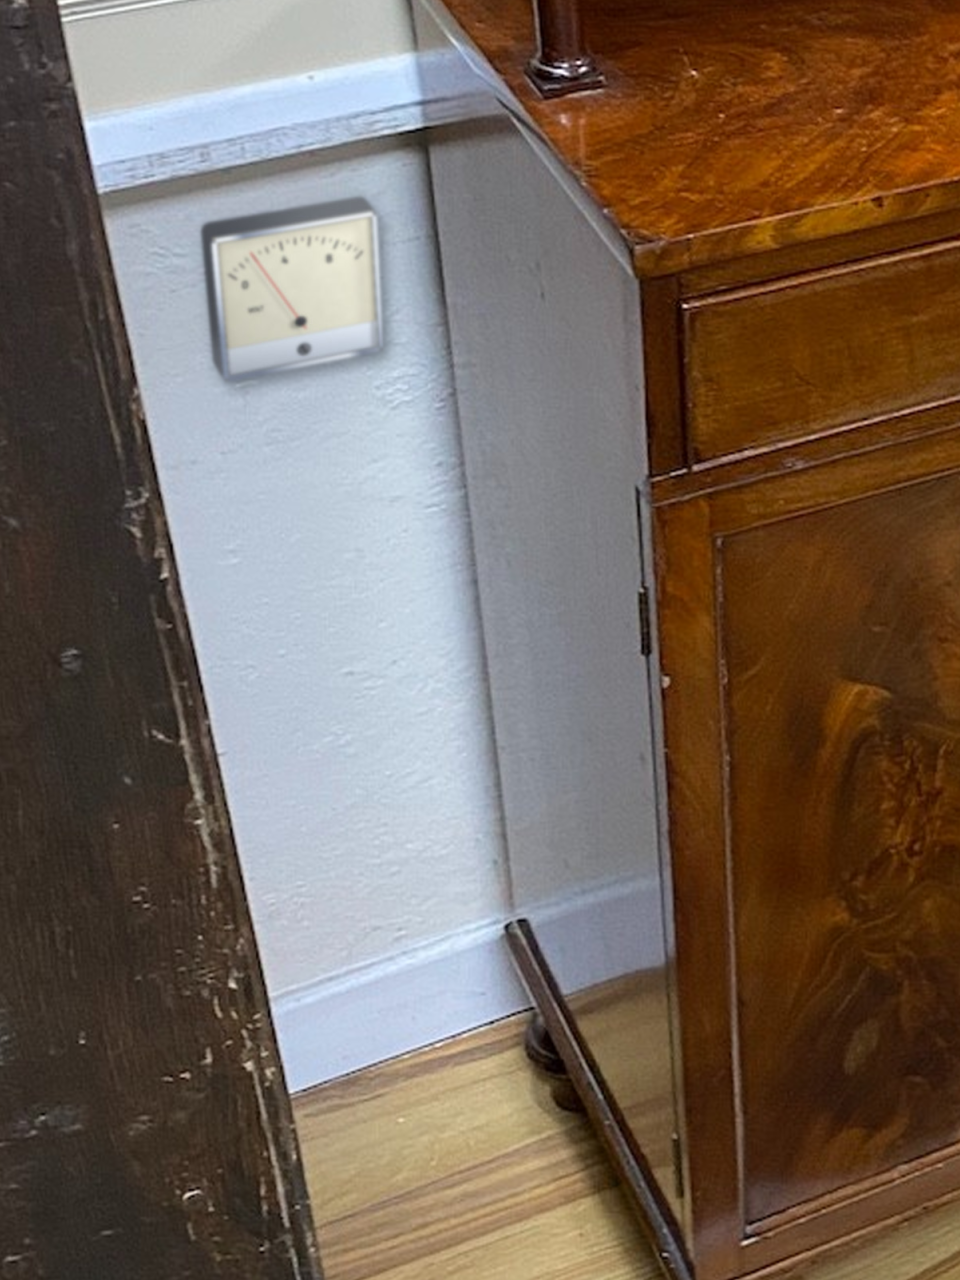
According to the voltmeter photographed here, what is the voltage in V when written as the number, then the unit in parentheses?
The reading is 2 (V)
